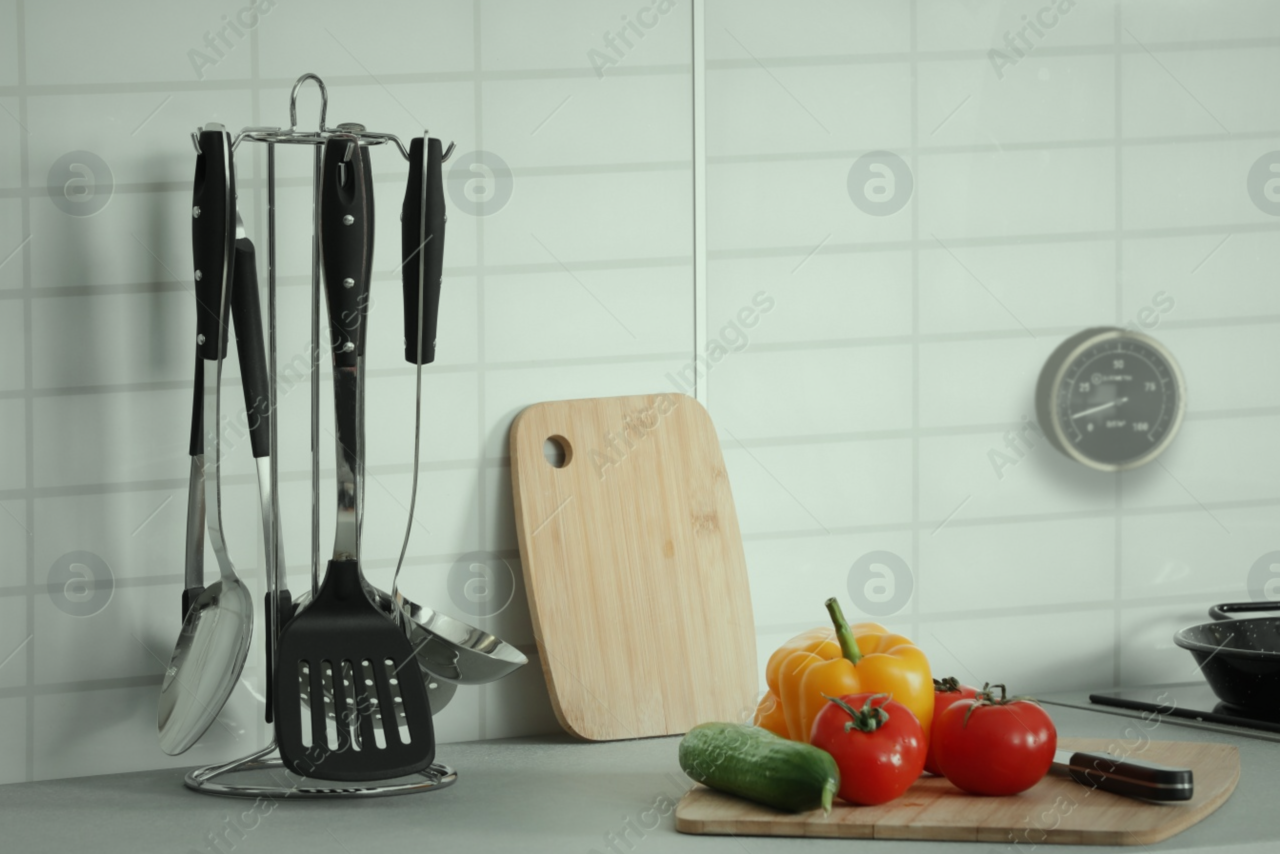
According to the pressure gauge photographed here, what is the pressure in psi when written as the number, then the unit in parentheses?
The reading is 10 (psi)
